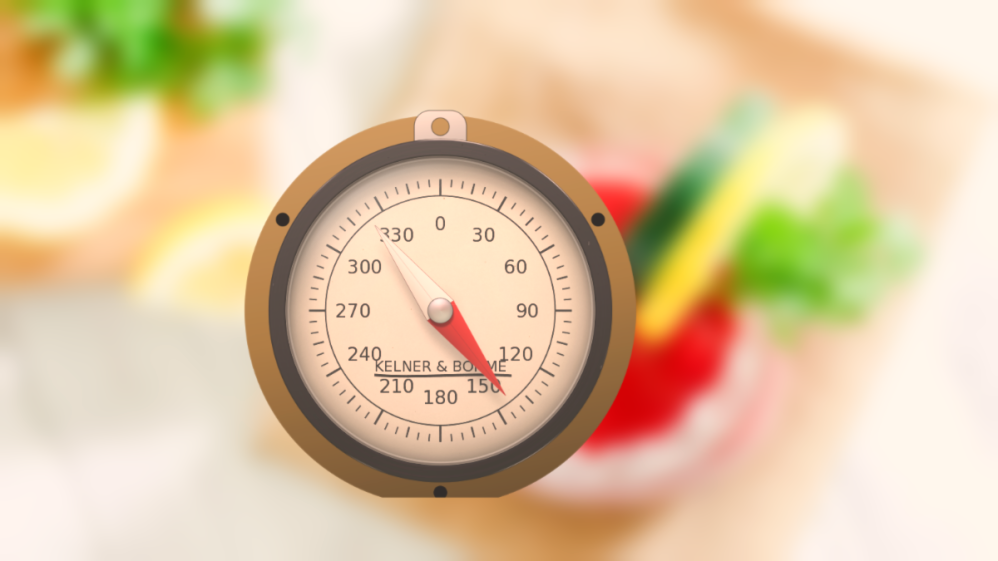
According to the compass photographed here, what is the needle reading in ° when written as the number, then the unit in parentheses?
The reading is 142.5 (°)
